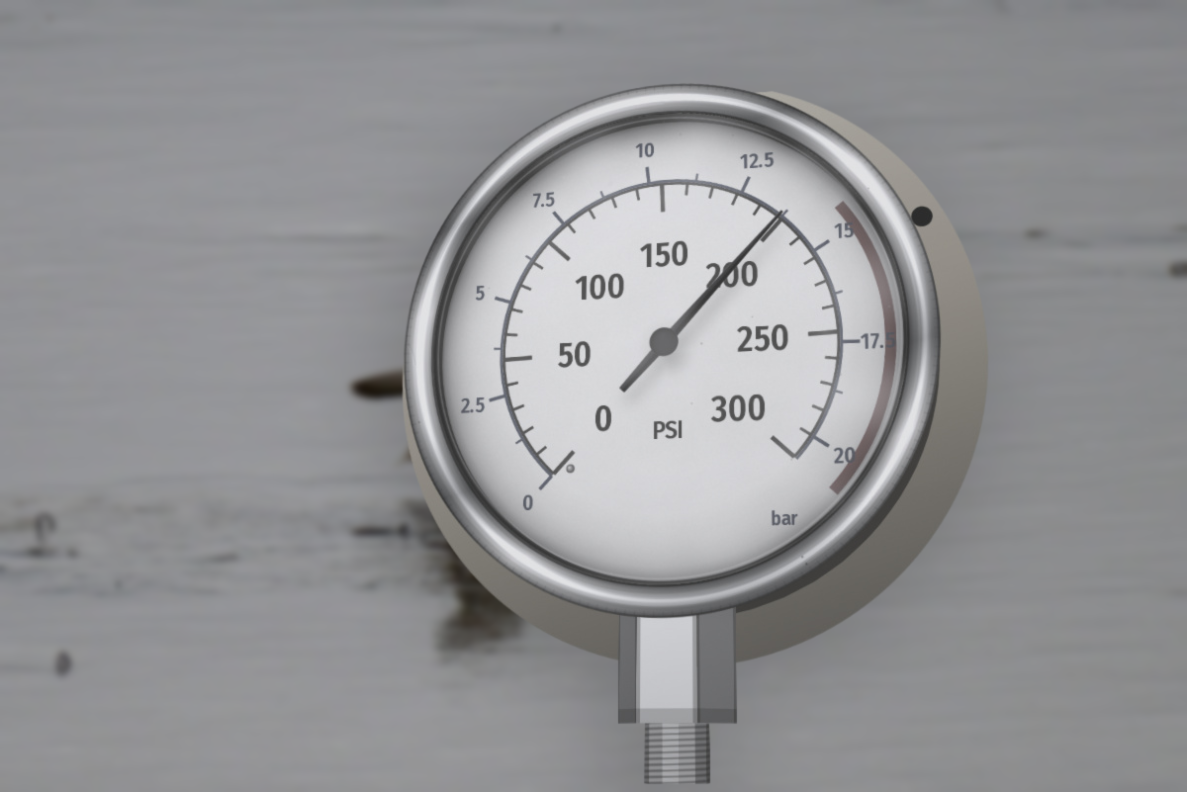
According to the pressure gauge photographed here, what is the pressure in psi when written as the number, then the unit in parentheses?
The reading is 200 (psi)
